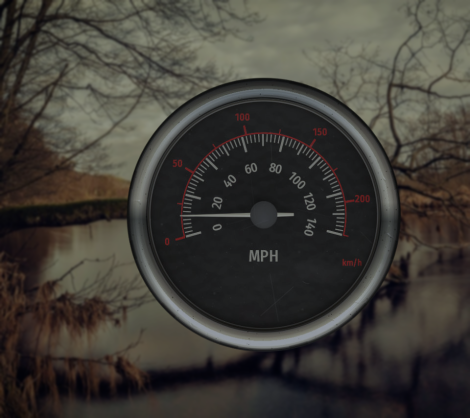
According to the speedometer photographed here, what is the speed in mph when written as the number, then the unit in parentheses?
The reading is 10 (mph)
